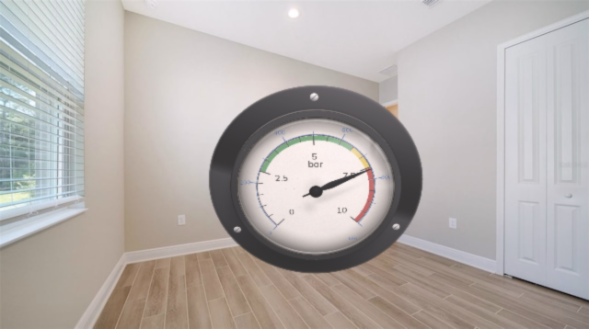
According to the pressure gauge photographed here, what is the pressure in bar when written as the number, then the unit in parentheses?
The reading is 7.5 (bar)
